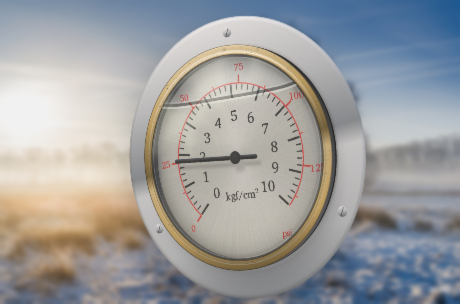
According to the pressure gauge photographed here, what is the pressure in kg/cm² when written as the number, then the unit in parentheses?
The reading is 1.8 (kg/cm²)
